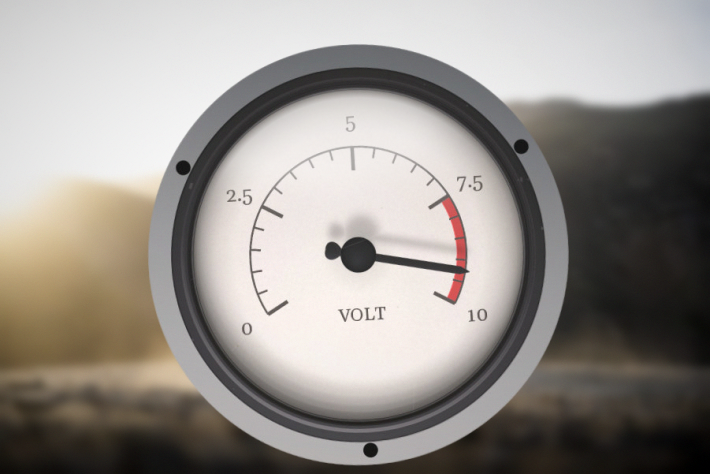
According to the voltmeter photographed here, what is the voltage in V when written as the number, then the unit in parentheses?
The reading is 9.25 (V)
